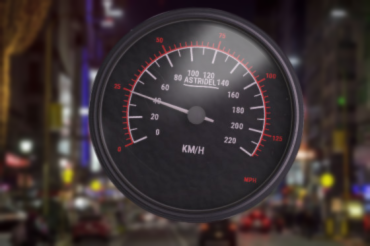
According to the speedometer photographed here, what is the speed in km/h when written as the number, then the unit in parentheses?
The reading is 40 (km/h)
